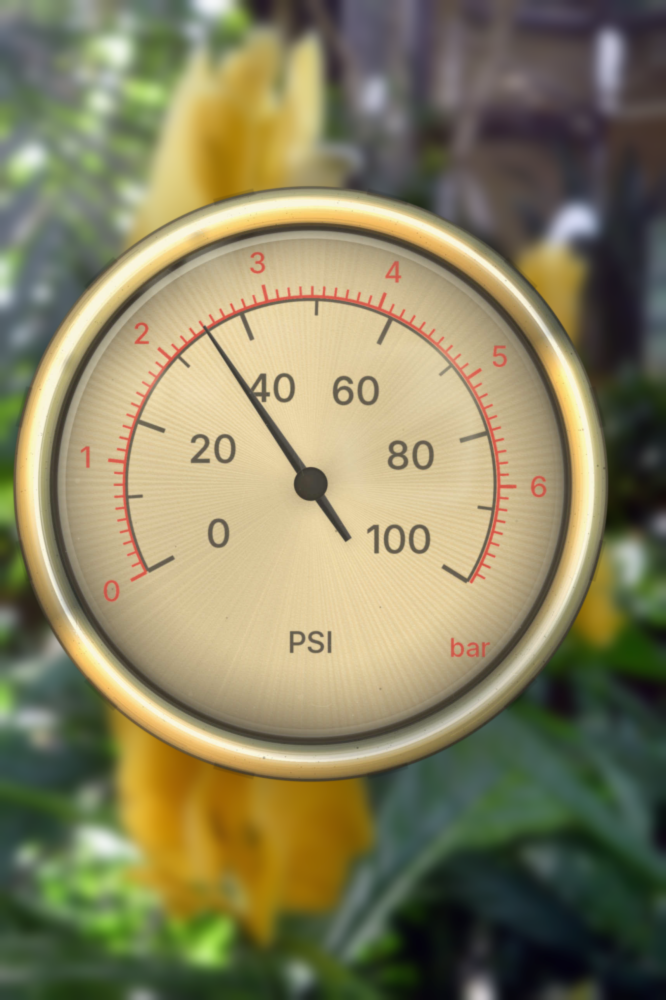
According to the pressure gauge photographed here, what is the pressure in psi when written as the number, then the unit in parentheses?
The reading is 35 (psi)
